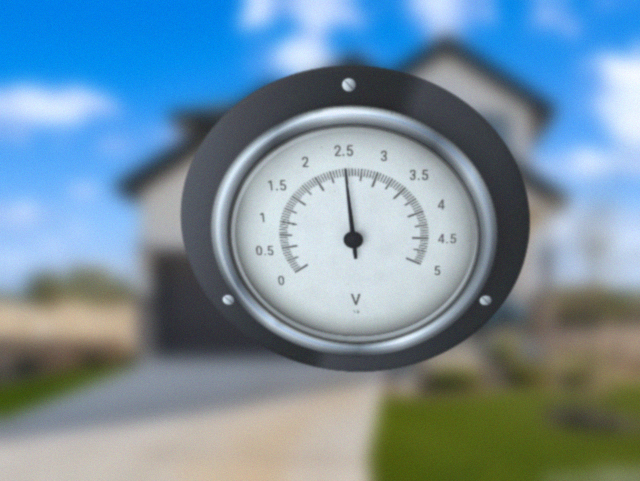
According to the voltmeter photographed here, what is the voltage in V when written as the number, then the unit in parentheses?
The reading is 2.5 (V)
